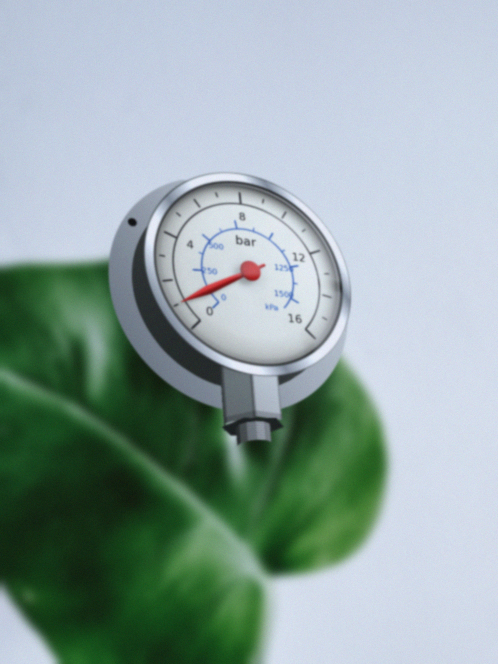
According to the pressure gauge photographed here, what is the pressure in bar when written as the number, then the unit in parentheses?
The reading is 1 (bar)
